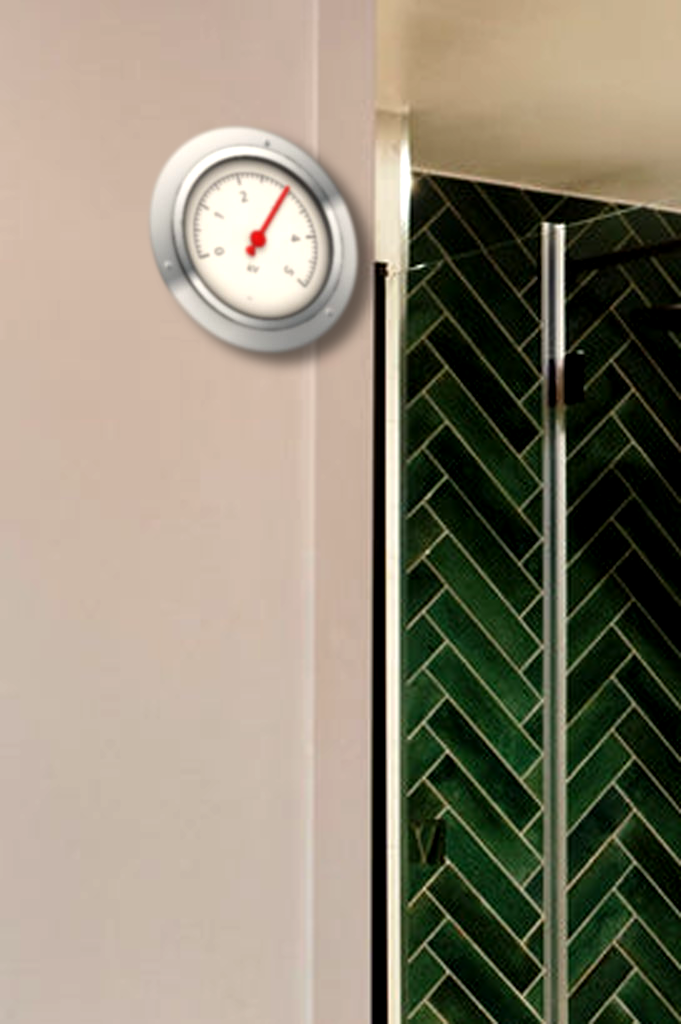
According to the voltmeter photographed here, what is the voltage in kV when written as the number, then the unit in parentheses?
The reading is 3 (kV)
